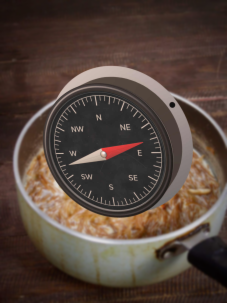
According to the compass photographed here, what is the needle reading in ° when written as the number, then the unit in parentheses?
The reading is 75 (°)
